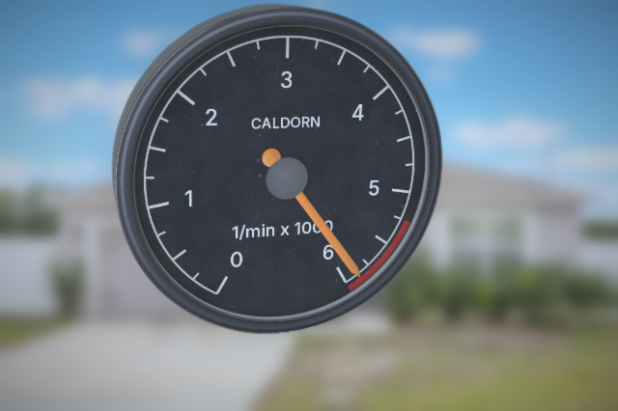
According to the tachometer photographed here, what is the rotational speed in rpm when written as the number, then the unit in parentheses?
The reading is 5875 (rpm)
